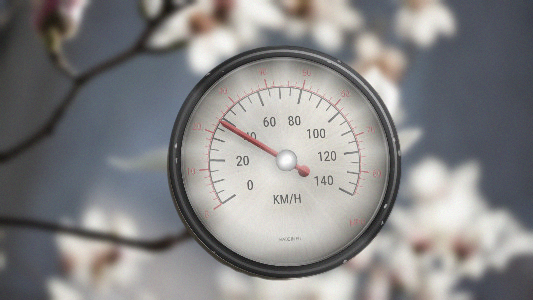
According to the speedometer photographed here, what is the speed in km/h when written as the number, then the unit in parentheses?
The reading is 37.5 (km/h)
